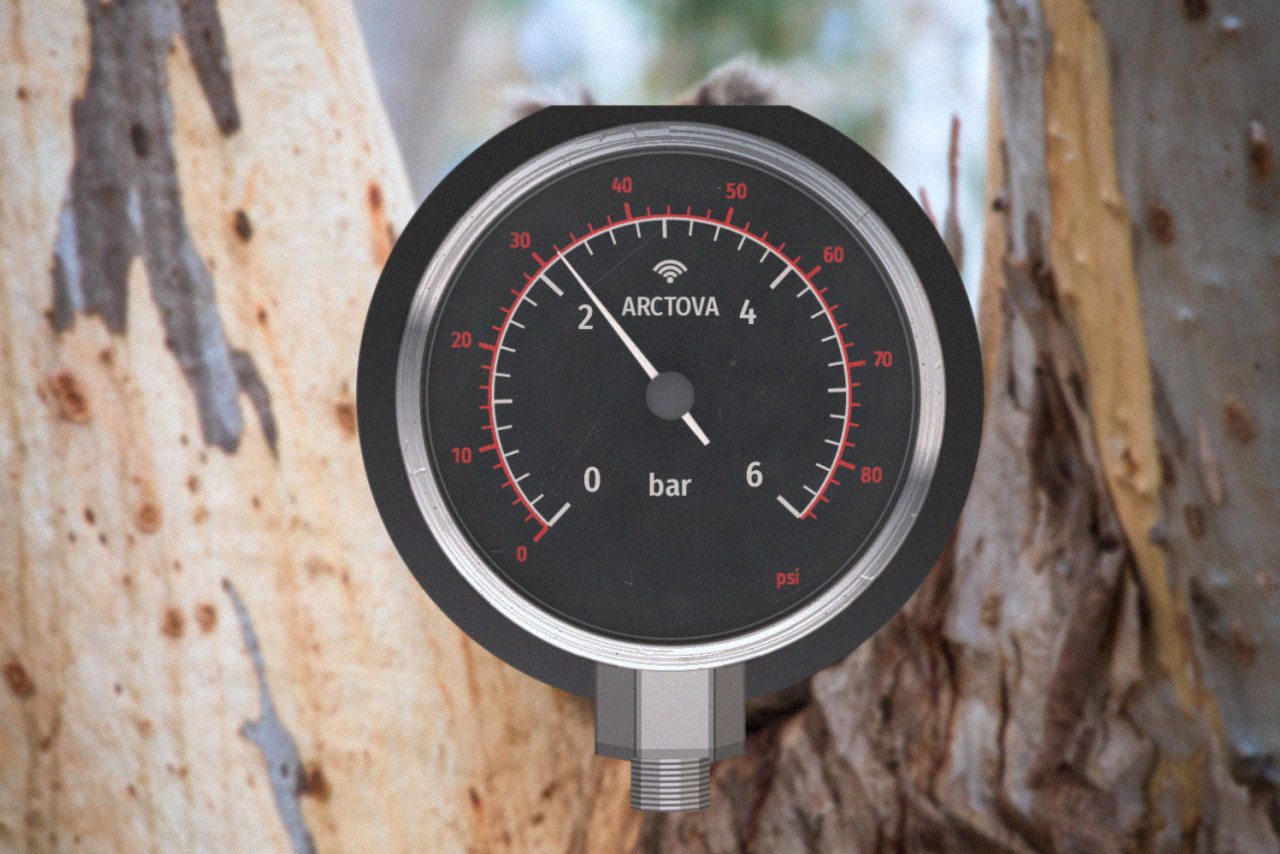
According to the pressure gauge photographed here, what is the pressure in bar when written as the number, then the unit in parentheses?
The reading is 2.2 (bar)
